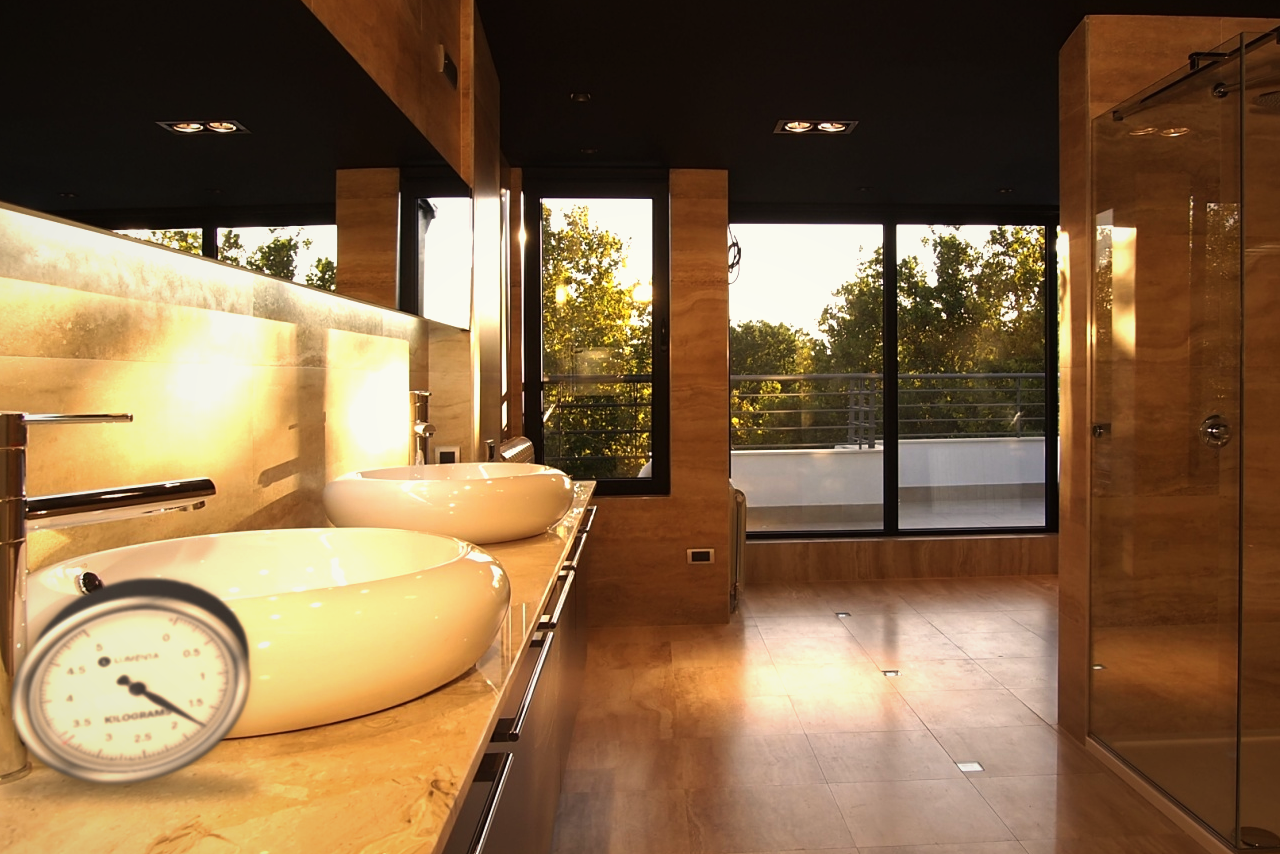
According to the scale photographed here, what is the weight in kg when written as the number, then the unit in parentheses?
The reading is 1.75 (kg)
